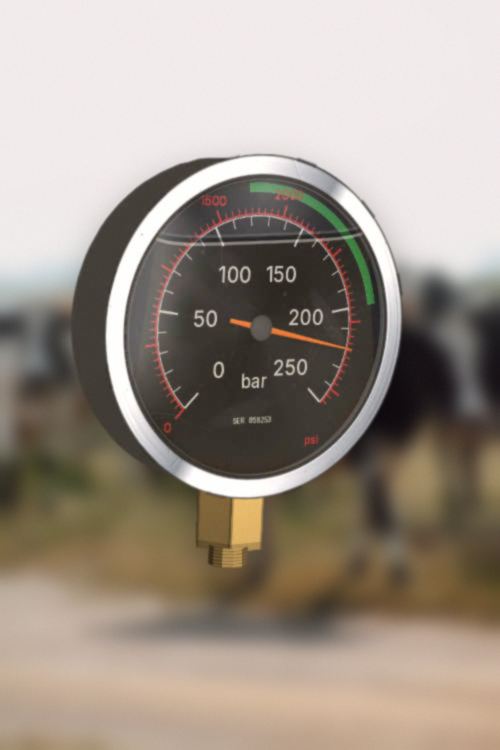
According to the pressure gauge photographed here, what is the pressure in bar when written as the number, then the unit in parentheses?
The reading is 220 (bar)
